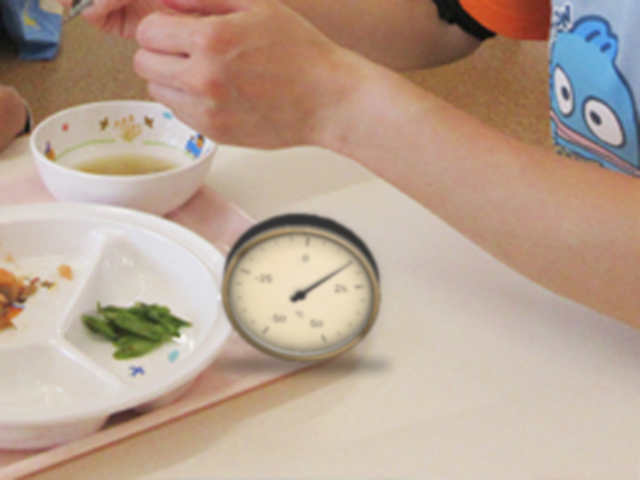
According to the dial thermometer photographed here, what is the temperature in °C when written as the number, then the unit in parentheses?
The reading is 15 (°C)
